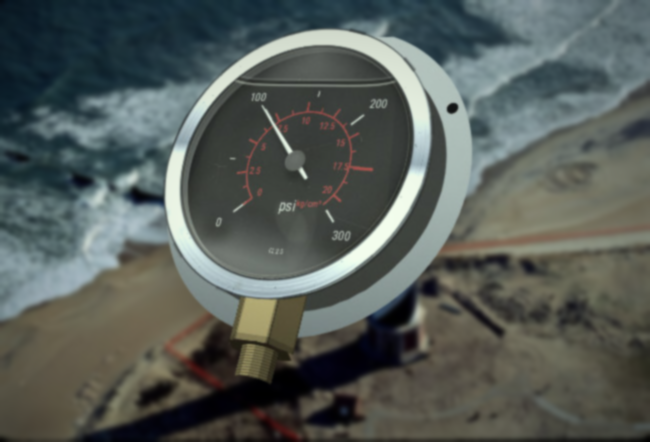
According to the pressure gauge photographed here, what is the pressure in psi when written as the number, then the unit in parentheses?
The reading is 100 (psi)
